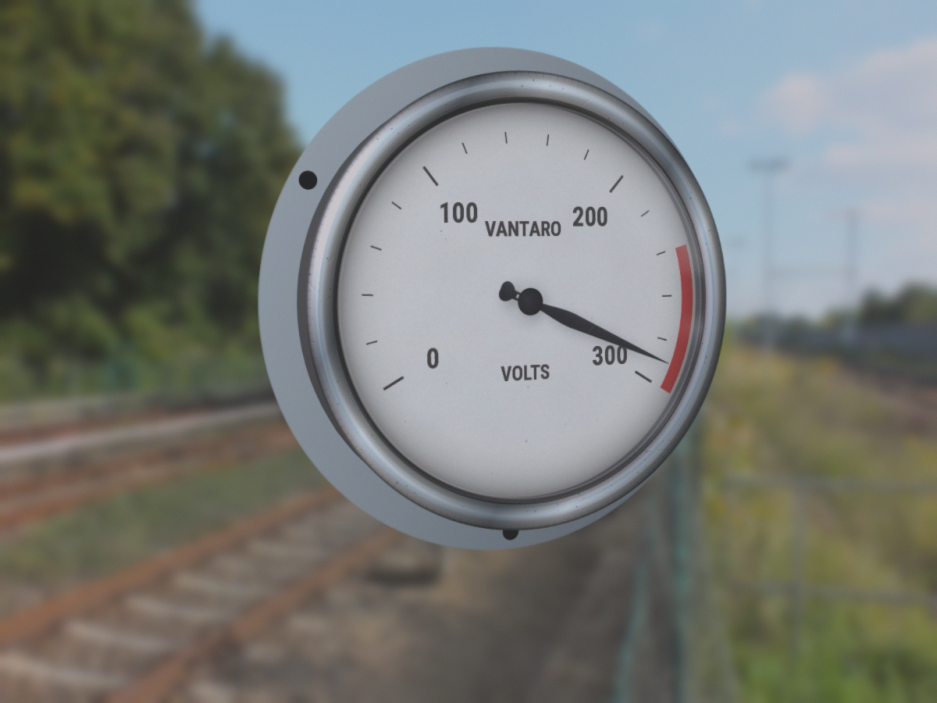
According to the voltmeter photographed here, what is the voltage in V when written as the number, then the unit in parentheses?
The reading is 290 (V)
